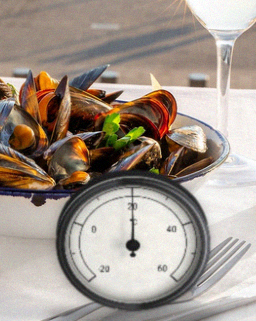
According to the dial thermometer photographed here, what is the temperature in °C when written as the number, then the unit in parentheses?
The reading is 20 (°C)
